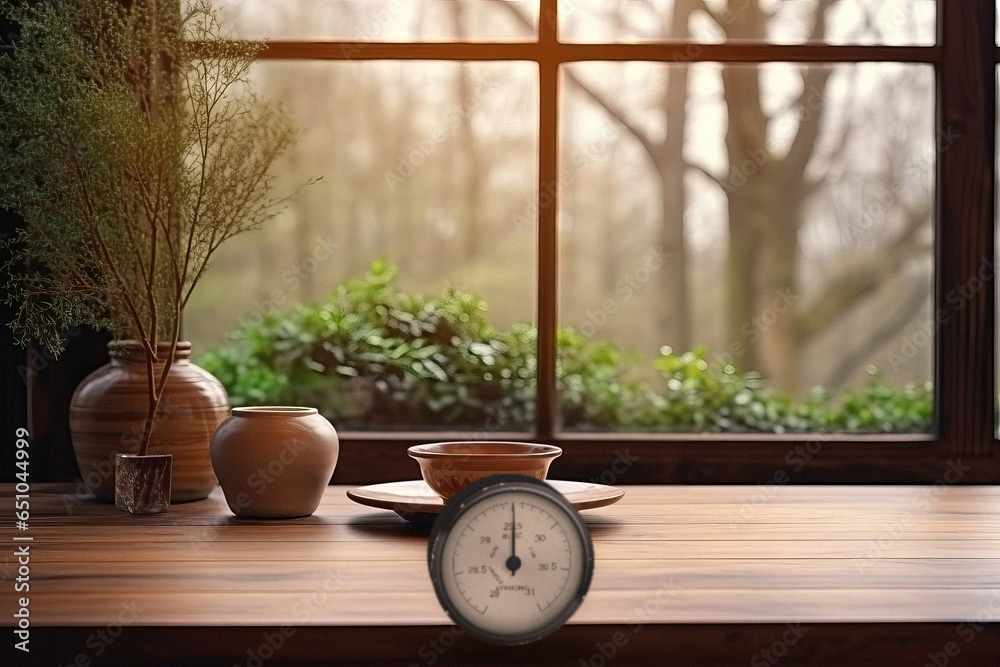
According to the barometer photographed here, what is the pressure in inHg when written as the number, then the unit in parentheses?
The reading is 29.5 (inHg)
